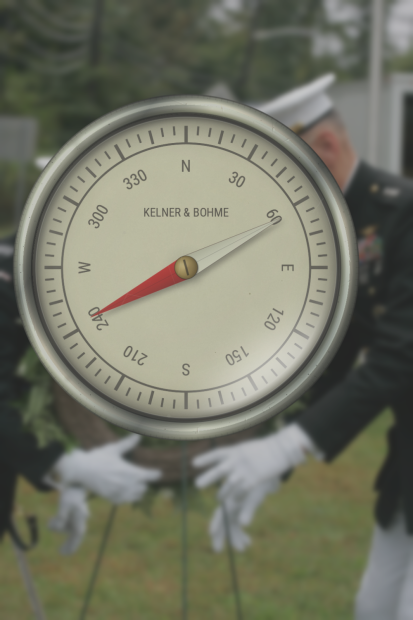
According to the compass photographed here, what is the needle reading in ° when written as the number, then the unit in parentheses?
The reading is 242.5 (°)
